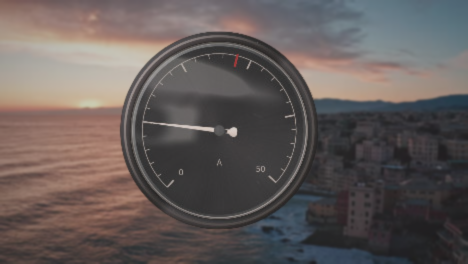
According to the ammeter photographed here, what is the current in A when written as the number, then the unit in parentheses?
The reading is 10 (A)
